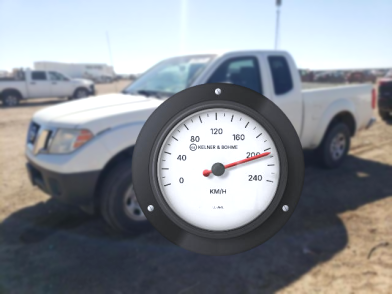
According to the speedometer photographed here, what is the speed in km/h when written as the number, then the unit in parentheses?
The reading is 205 (km/h)
